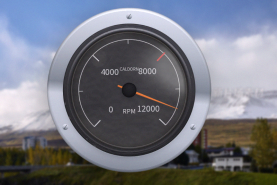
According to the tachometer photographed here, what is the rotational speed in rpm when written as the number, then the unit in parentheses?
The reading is 11000 (rpm)
